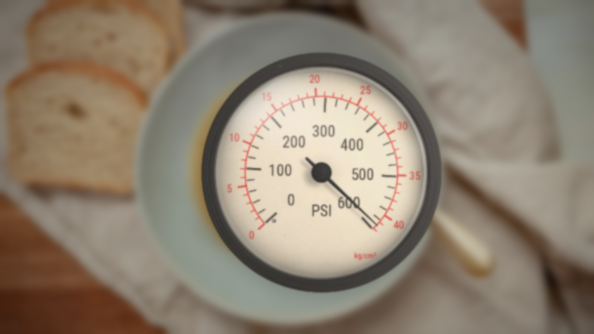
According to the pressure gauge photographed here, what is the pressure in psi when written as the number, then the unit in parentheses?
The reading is 590 (psi)
